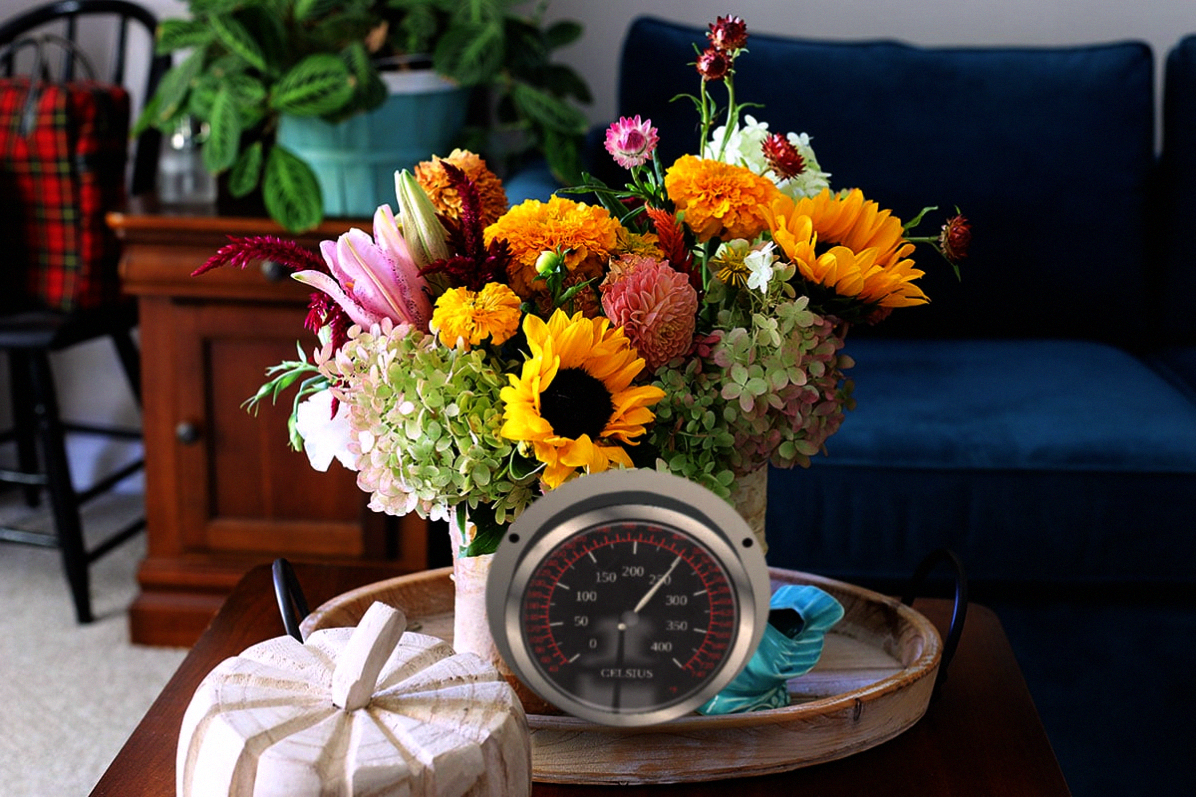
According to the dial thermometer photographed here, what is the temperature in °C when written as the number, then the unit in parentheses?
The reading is 250 (°C)
